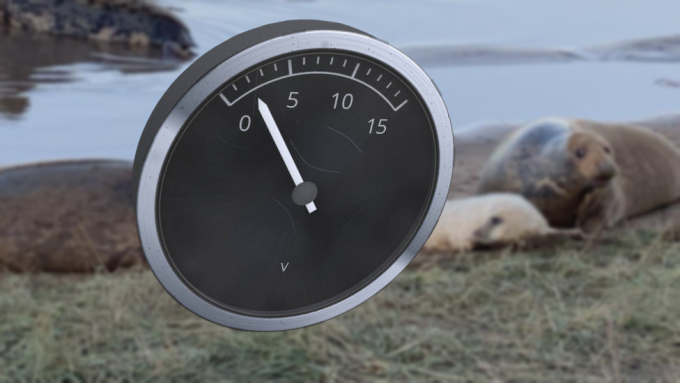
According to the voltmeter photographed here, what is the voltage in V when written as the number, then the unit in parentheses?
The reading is 2 (V)
